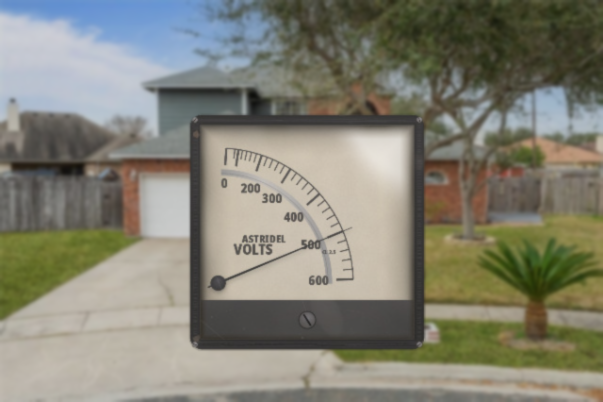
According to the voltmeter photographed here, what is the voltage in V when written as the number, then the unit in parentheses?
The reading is 500 (V)
